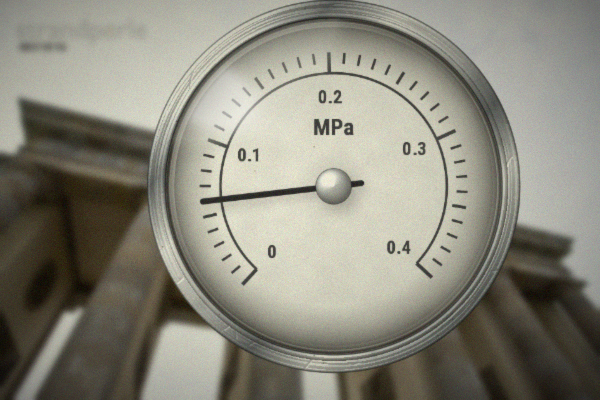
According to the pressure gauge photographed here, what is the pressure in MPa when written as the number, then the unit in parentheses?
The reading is 0.06 (MPa)
